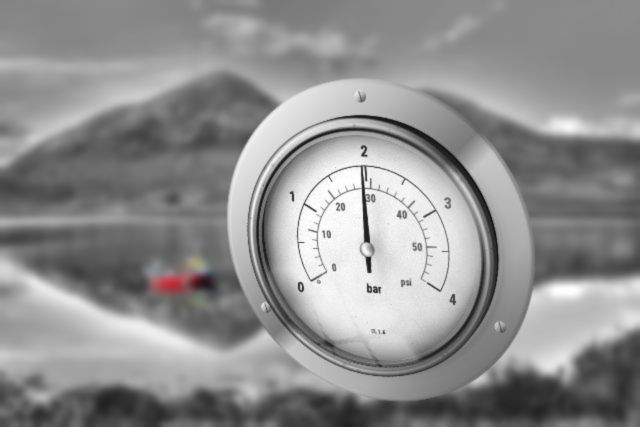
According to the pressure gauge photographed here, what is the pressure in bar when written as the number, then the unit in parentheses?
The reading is 2 (bar)
